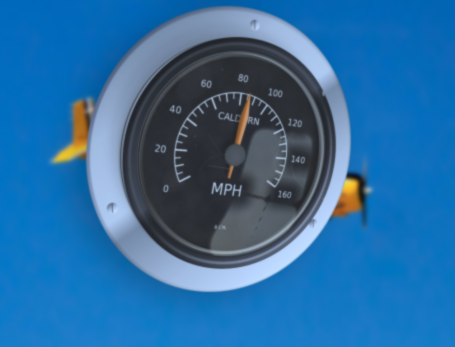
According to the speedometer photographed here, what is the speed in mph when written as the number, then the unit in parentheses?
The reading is 85 (mph)
